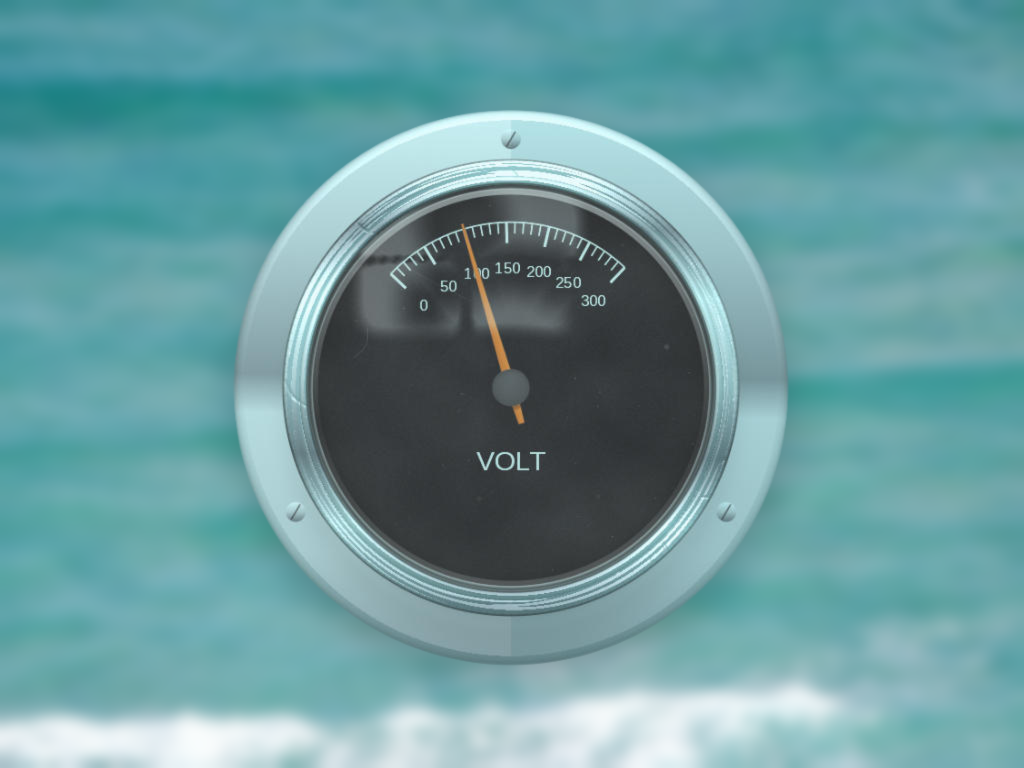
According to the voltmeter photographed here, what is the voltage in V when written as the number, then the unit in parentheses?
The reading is 100 (V)
